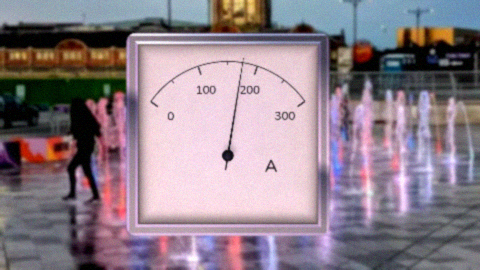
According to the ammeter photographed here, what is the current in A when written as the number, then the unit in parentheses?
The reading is 175 (A)
